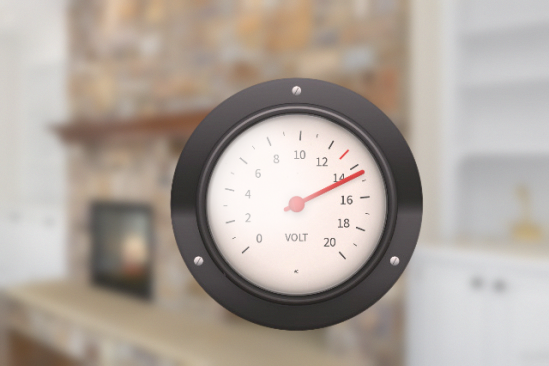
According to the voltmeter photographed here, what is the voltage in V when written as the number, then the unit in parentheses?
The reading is 14.5 (V)
